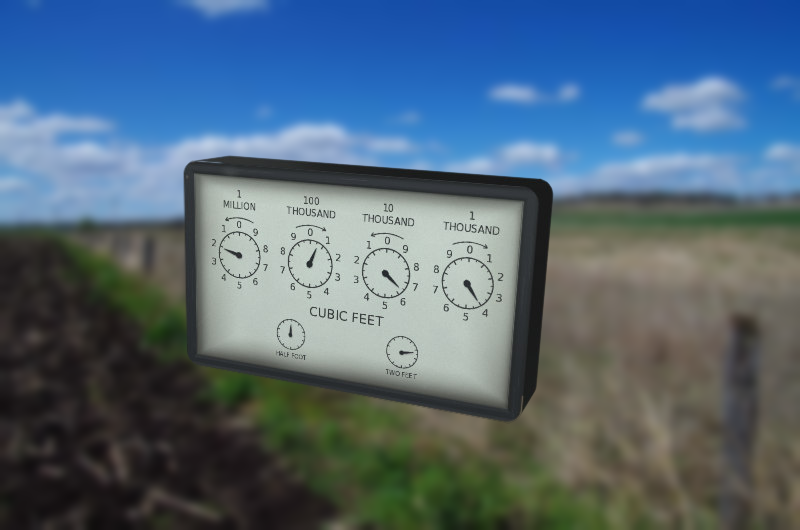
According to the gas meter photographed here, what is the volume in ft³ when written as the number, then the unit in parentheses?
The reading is 206400 (ft³)
